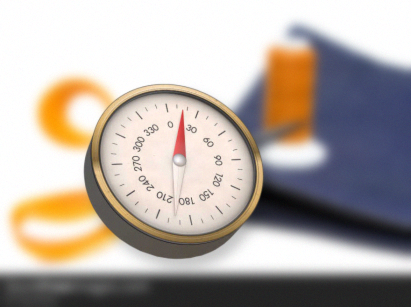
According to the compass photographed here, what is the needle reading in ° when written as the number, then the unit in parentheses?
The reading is 15 (°)
